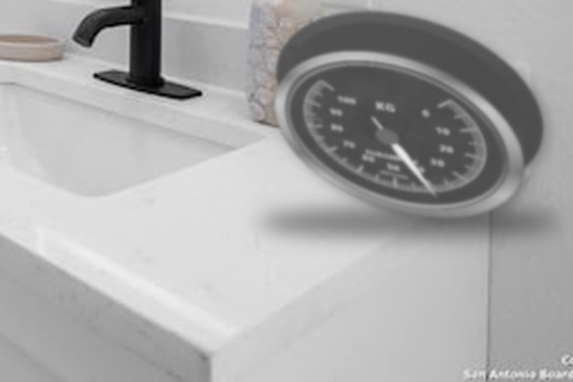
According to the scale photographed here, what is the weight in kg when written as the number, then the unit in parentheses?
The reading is 40 (kg)
